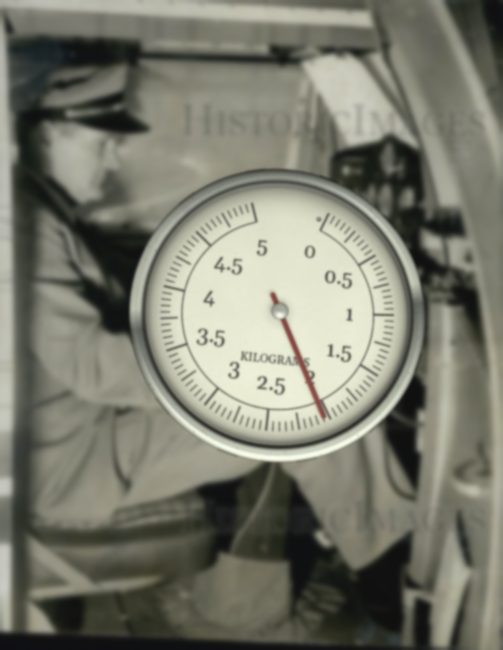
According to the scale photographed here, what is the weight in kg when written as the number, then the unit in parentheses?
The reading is 2.05 (kg)
